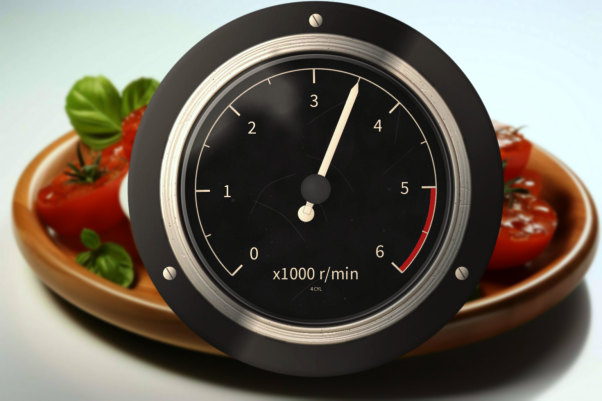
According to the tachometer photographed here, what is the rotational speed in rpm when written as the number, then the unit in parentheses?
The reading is 3500 (rpm)
